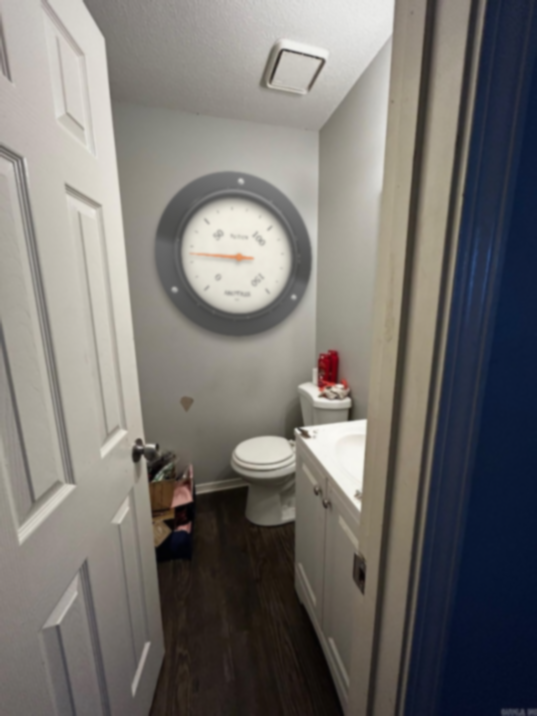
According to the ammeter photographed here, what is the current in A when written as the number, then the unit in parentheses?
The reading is 25 (A)
